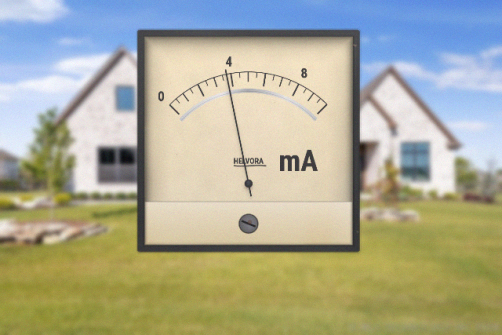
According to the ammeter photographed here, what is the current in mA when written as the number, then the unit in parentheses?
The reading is 3.75 (mA)
